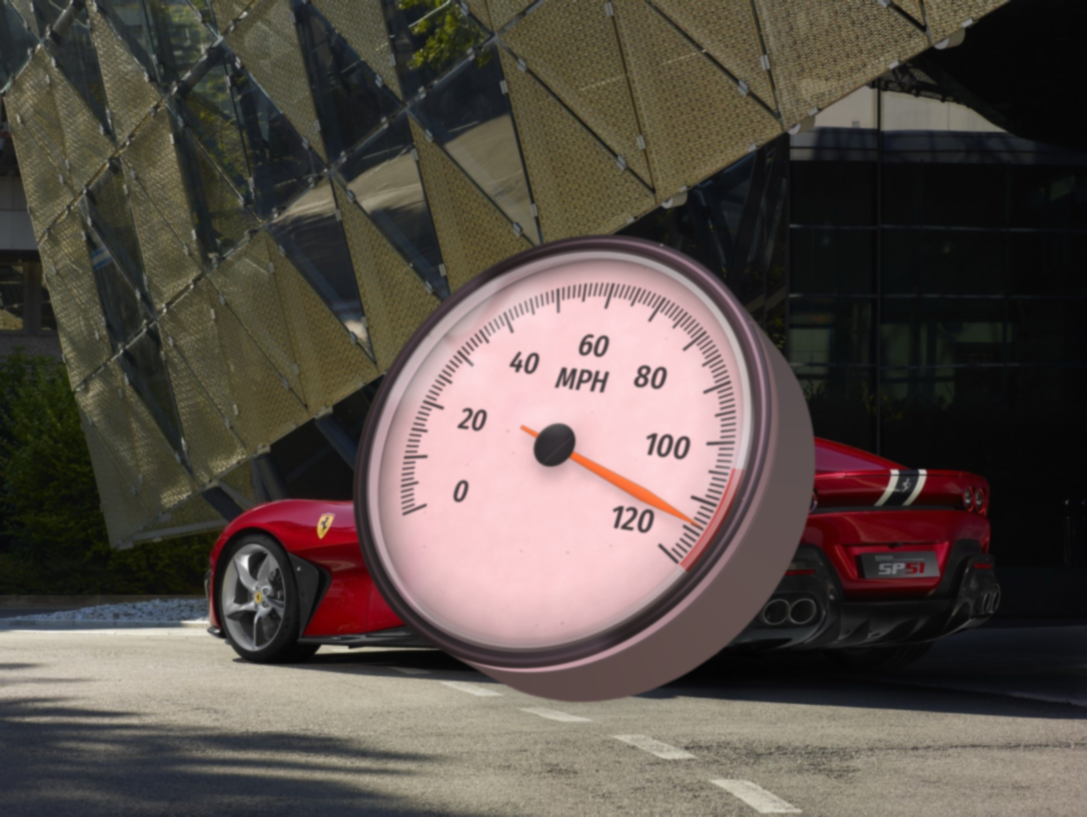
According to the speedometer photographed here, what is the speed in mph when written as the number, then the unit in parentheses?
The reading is 114 (mph)
